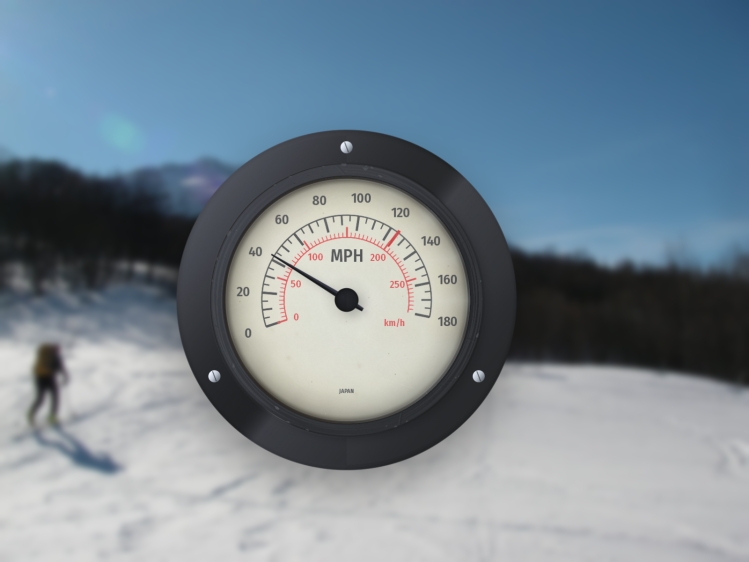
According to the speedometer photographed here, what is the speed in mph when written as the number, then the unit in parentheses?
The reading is 42.5 (mph)
